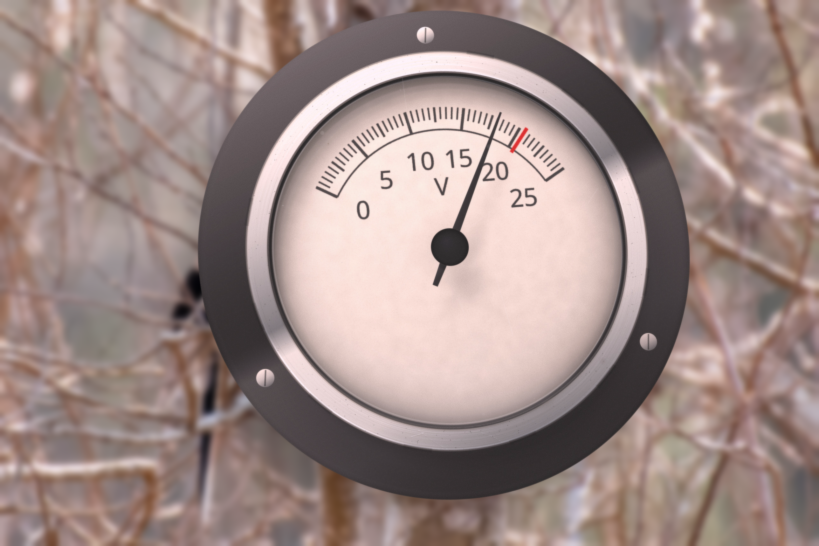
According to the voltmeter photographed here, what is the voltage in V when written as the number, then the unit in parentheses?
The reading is 18 (V)
